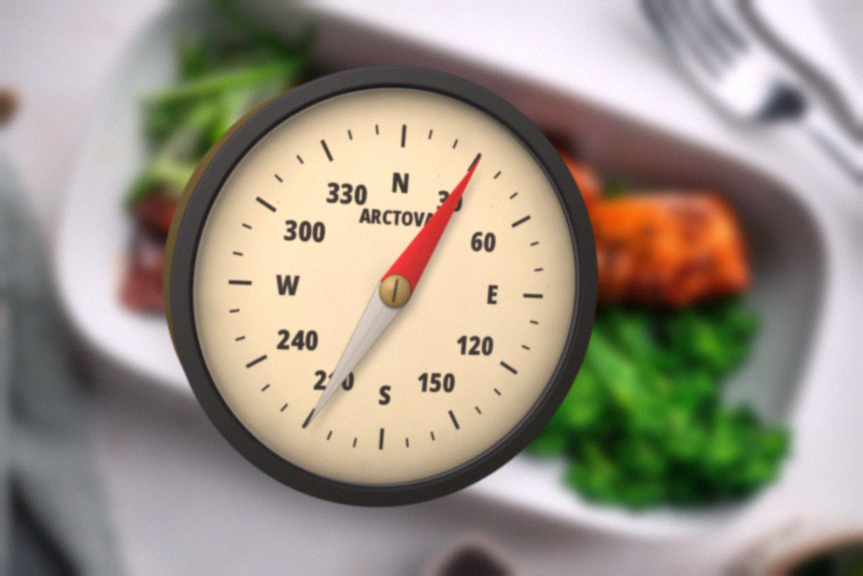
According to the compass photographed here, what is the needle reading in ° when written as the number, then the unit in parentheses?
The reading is 30 (°)
